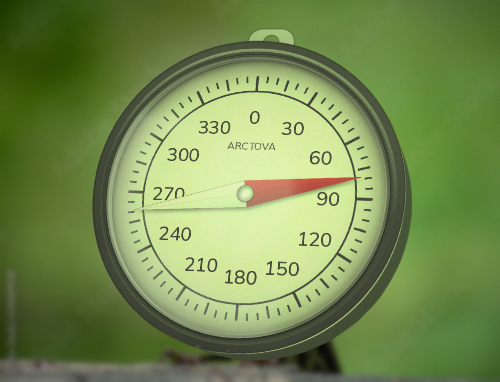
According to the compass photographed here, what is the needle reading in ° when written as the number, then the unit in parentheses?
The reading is 80 (°)
